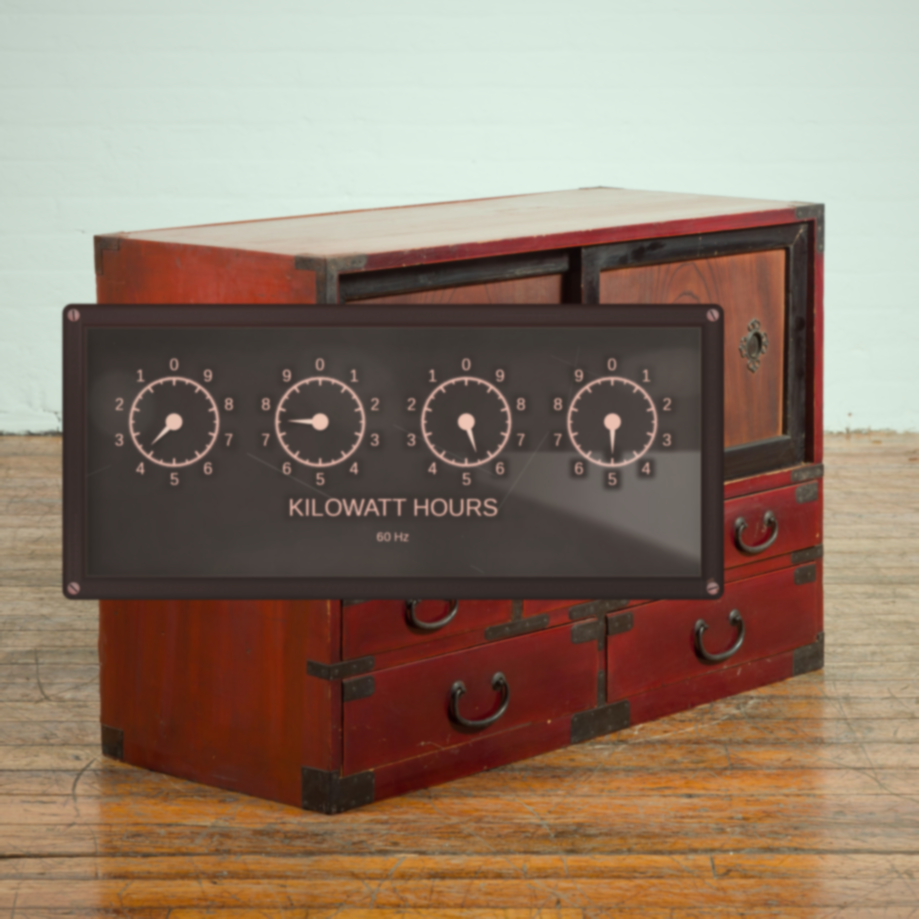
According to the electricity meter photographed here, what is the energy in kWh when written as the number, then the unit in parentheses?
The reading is 3755 (kWh)
